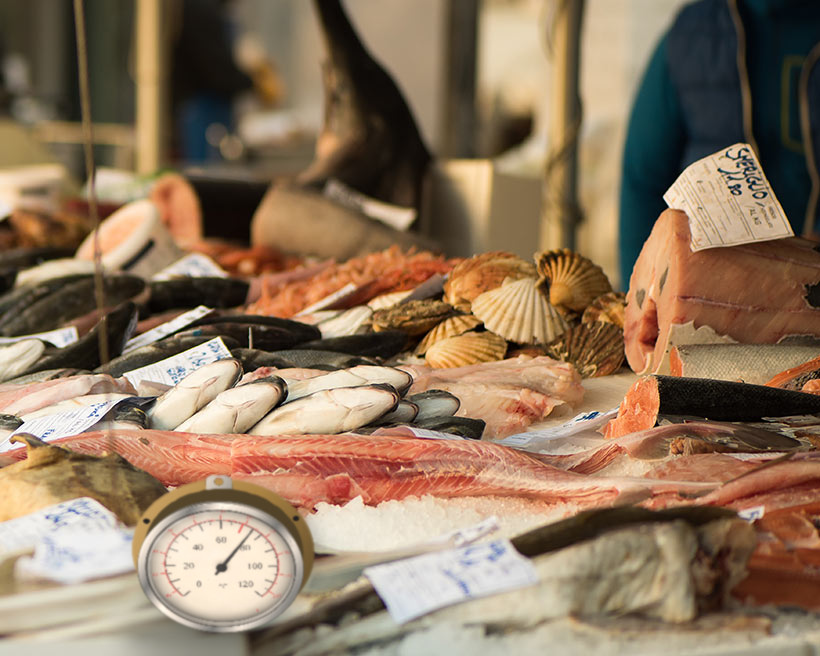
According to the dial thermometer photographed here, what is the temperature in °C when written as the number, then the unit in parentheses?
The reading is 75 (°C)
